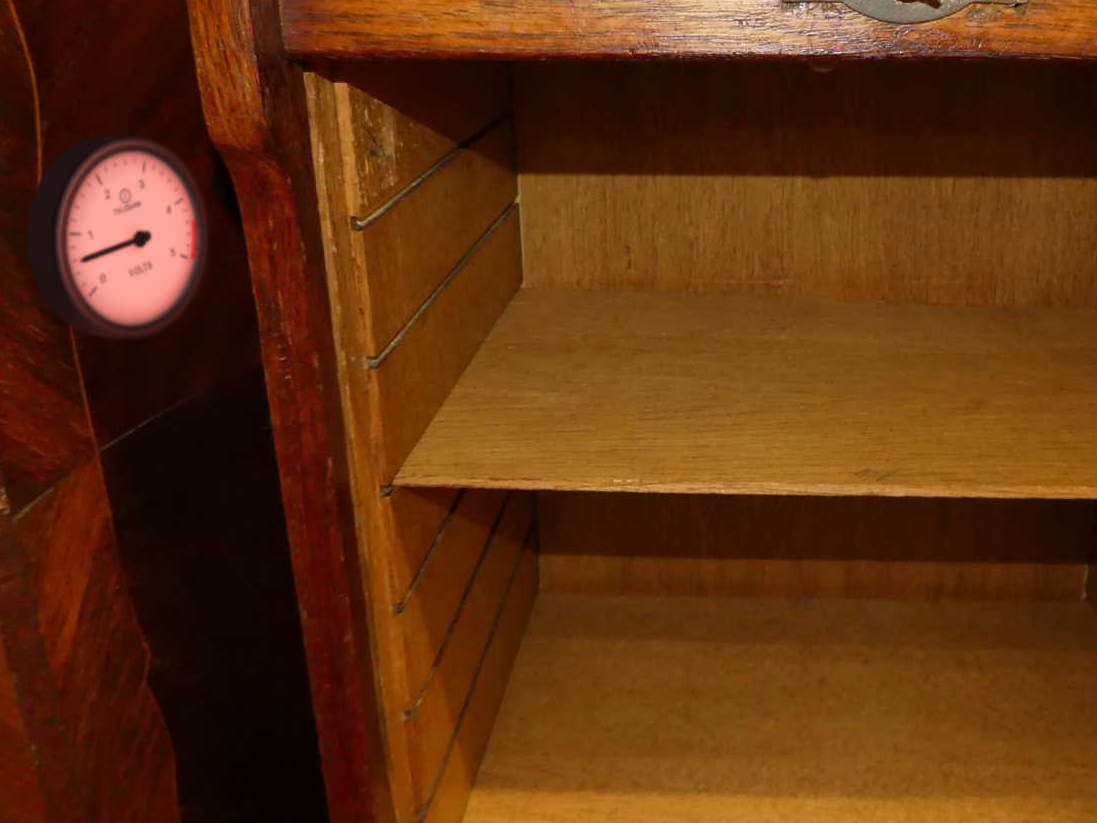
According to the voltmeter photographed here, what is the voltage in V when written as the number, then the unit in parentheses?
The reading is 0.6 (V)
